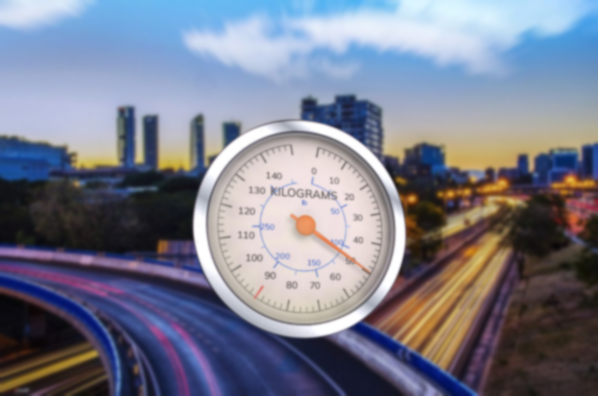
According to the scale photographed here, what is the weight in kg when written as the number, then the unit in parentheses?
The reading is 50 (kg)
